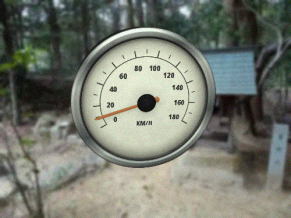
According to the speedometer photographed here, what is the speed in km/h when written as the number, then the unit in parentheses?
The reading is 10 (km/h)
